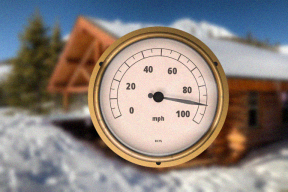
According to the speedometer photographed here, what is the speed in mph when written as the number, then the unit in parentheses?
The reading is 90 (mph)
